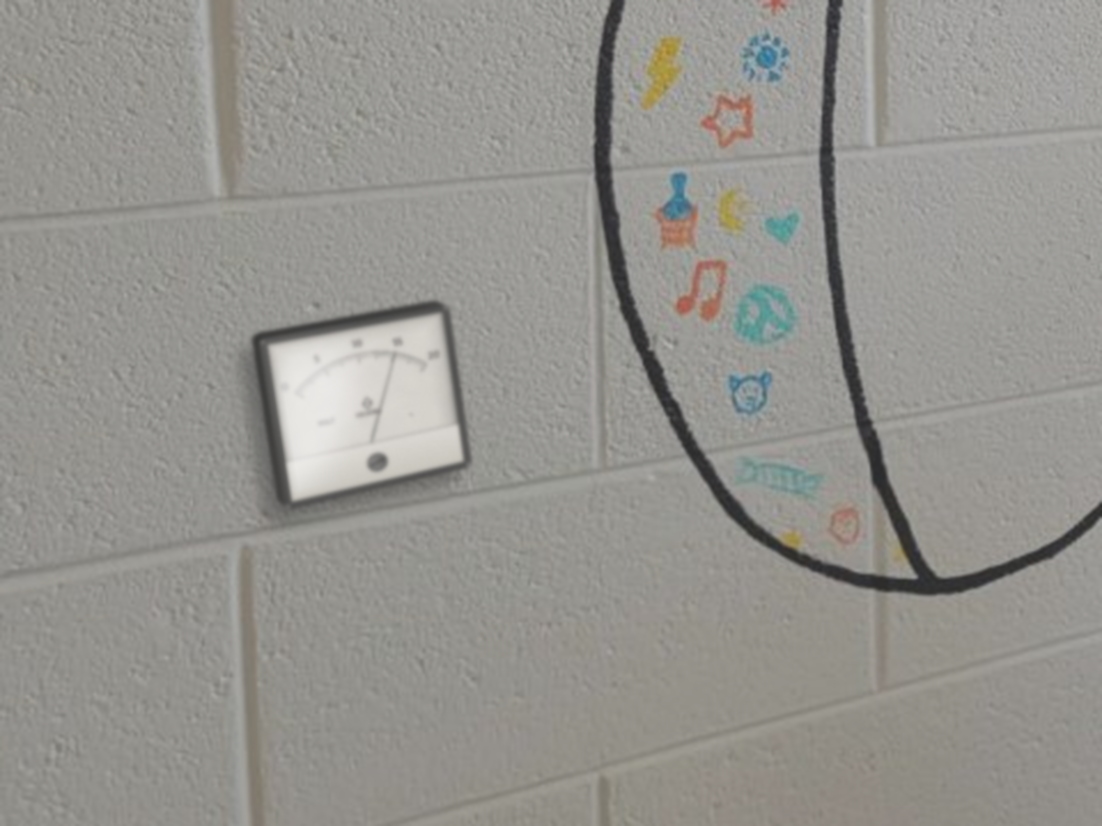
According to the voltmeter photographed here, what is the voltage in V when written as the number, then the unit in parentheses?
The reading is 15 (V)
